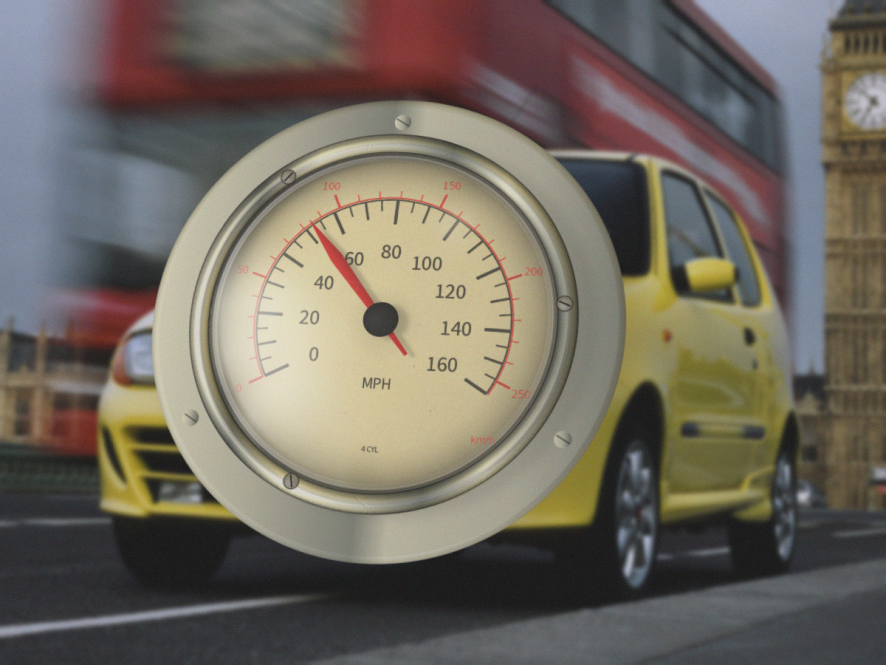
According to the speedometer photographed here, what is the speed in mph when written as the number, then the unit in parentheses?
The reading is 52.5 (mph)
